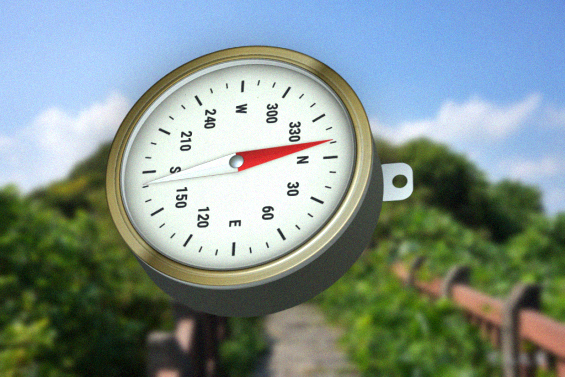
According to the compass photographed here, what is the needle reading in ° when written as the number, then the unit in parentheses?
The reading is 350 (°)
